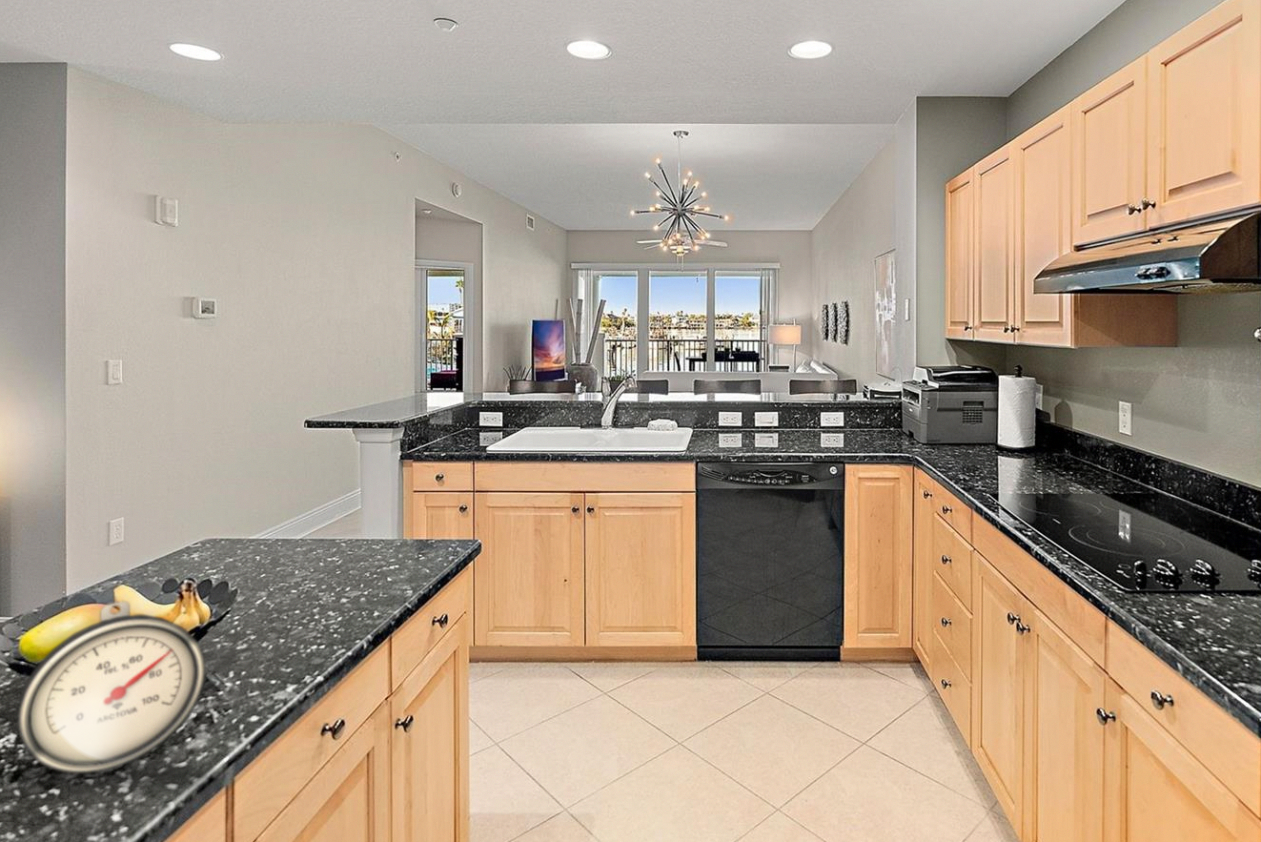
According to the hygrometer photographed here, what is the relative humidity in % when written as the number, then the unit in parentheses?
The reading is 72 (%)
